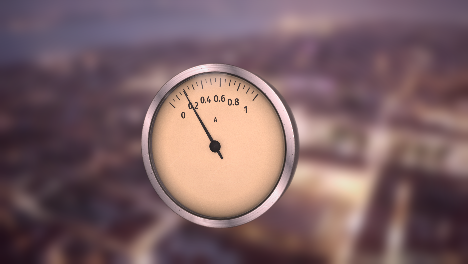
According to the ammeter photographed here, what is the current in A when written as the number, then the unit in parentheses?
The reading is 0.2 (A)
